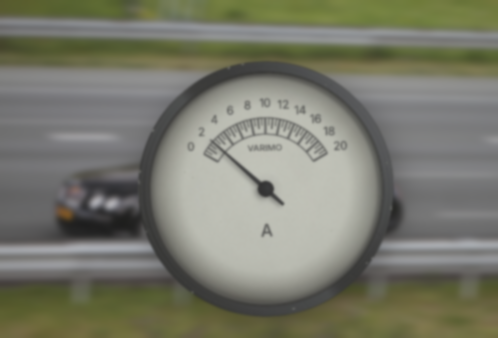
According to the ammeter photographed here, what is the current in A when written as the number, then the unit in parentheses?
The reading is 2 (A)
